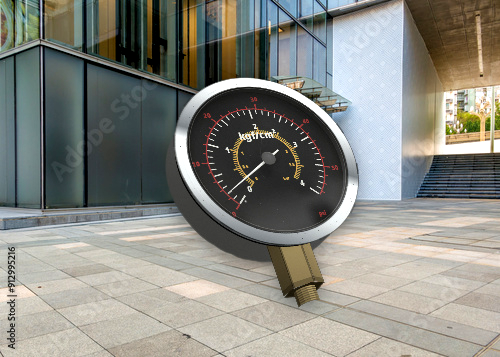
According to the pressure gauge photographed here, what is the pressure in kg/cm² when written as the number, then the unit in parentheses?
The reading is 0.2 (kg/cm²)
